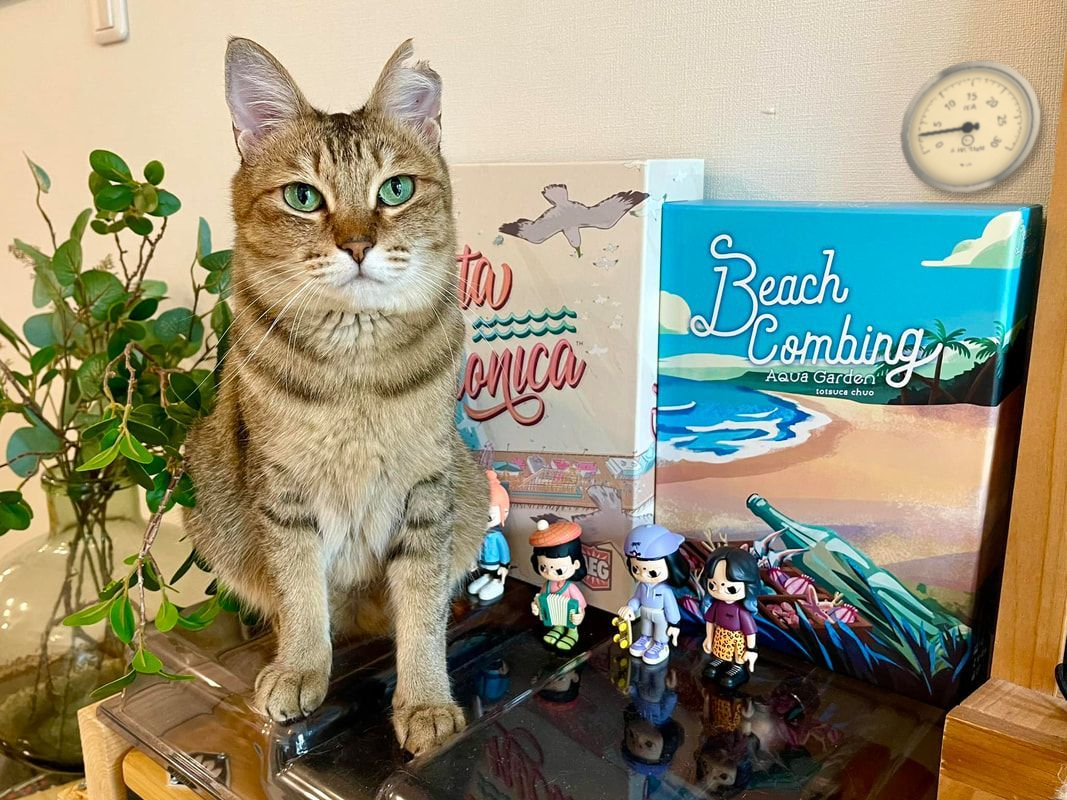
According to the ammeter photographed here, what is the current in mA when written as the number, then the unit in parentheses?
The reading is 3 (mA)
